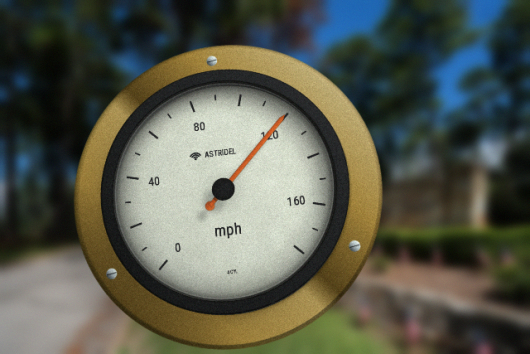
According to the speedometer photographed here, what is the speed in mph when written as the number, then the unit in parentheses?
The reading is 120 (mph)
